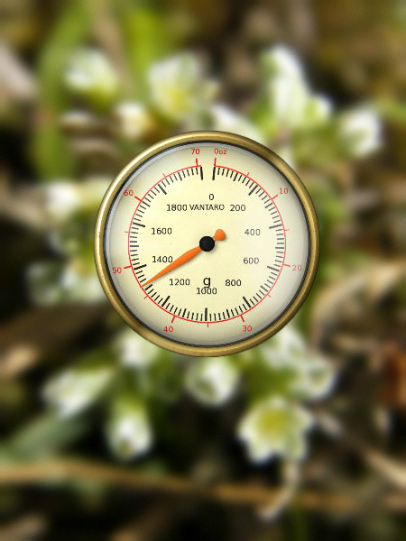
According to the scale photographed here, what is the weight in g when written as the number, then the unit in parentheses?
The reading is 1320 (g)
